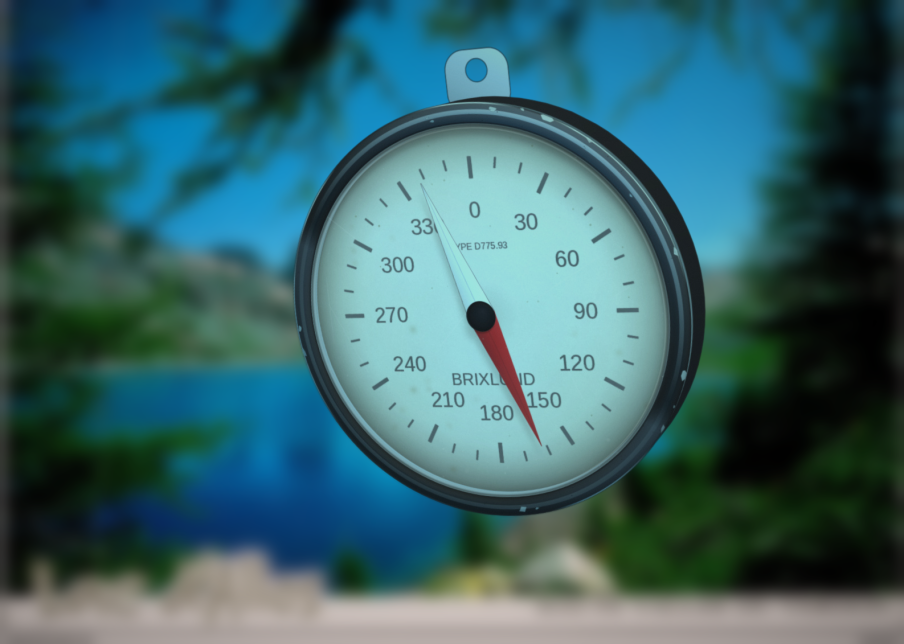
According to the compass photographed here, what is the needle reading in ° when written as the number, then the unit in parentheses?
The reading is 160 (°)
